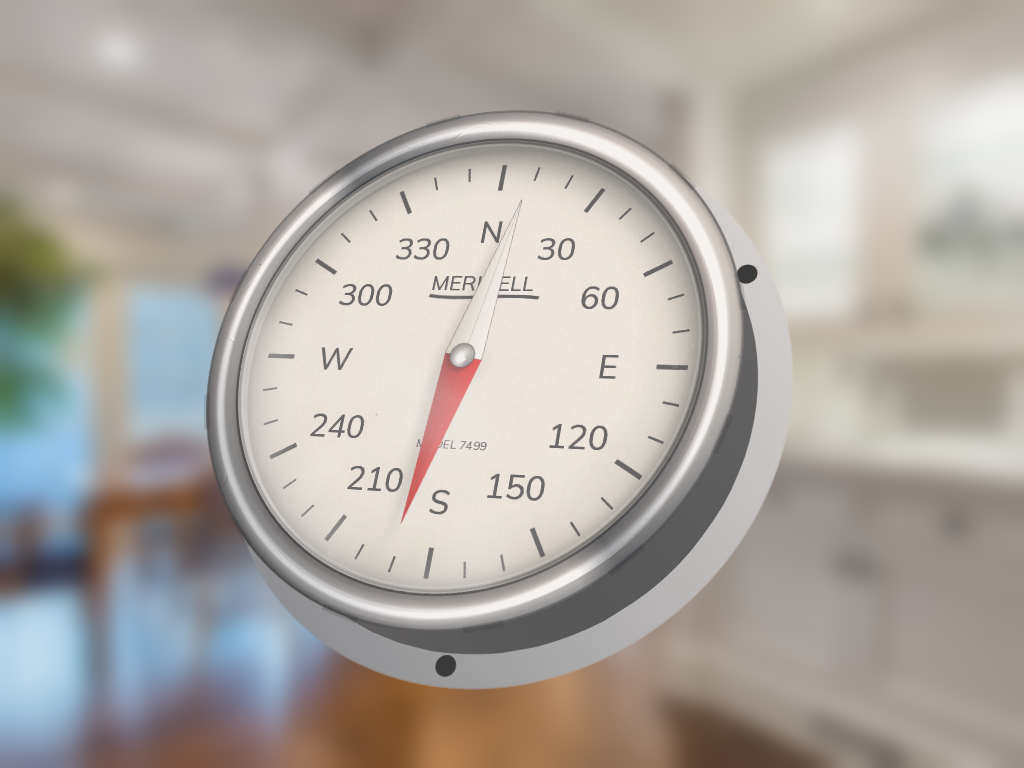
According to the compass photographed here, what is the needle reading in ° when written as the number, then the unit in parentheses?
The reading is 190 (°)
